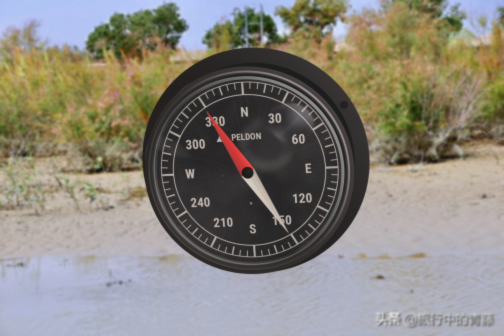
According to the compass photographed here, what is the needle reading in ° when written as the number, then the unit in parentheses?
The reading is 330 (°)
